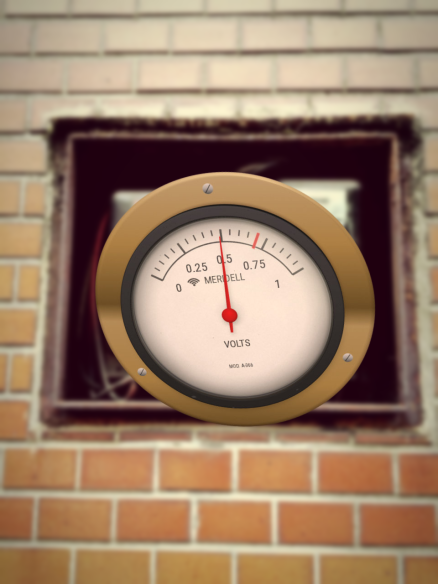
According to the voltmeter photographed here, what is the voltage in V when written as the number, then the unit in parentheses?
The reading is 0.5 (V)
